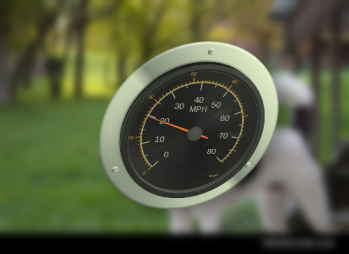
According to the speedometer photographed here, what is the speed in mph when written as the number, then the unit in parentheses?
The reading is 20 (mph)
